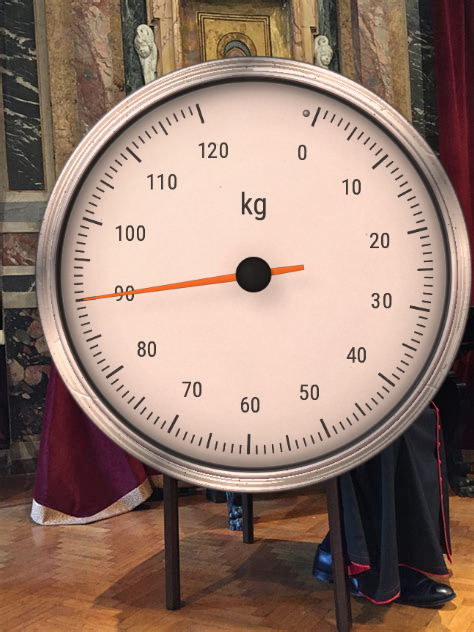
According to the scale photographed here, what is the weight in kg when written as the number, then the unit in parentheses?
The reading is 90 (kg)
